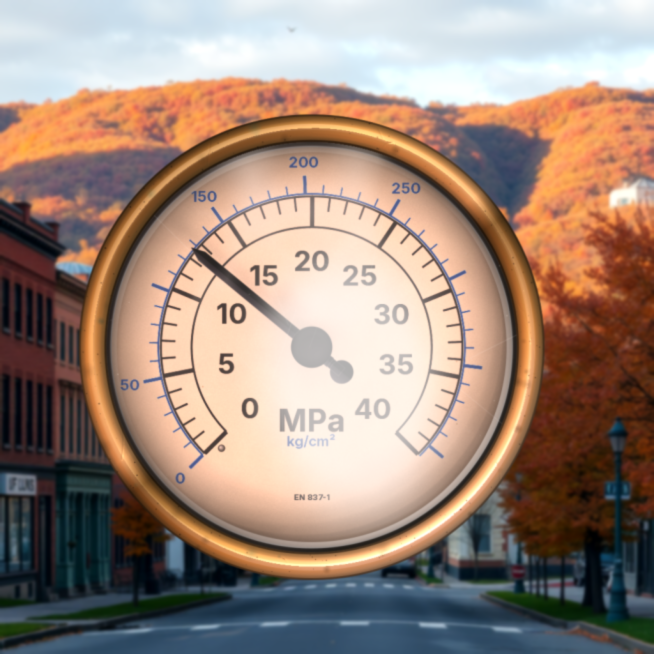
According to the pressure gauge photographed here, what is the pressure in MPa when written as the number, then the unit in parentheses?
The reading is 12.5 (MPa)
